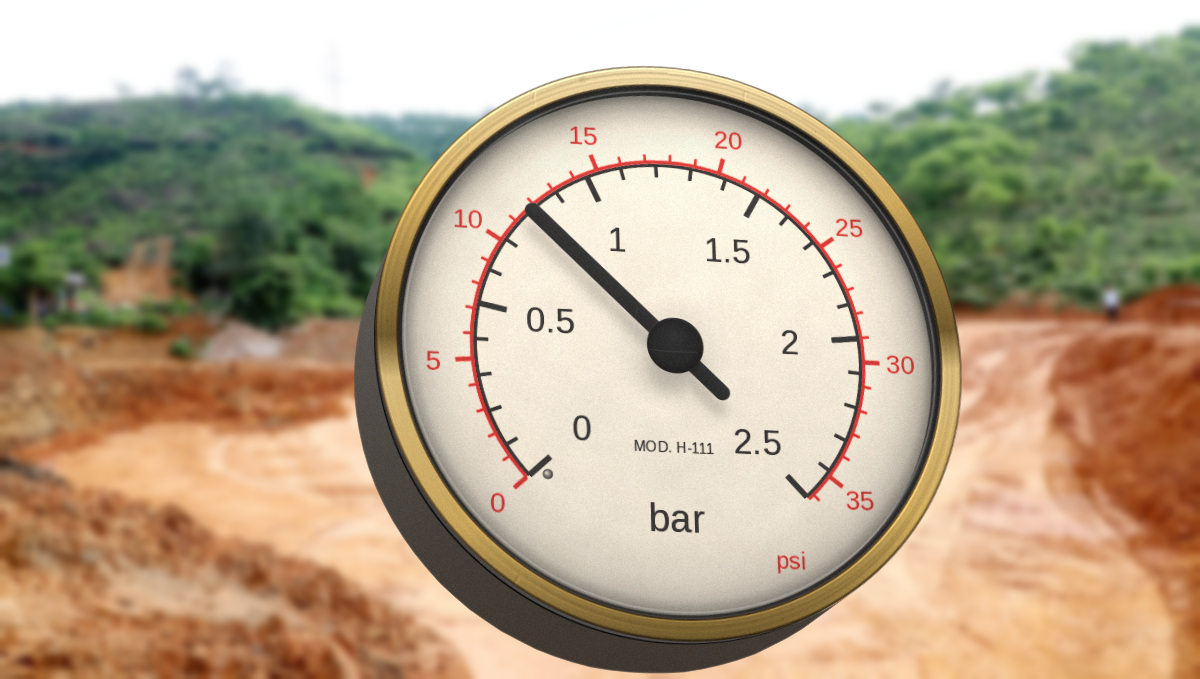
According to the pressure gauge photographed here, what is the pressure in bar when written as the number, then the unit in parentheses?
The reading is 0.8 (bar)
